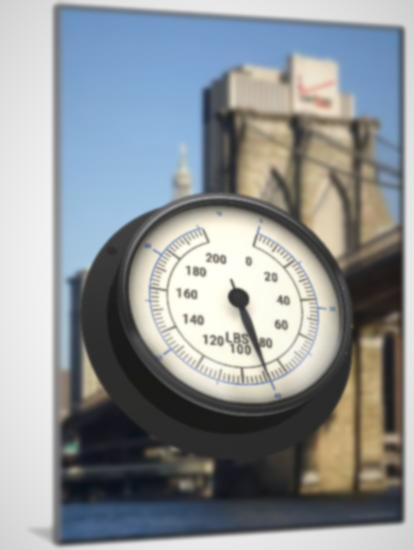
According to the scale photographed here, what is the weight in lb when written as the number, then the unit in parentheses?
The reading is 90 (lb)
